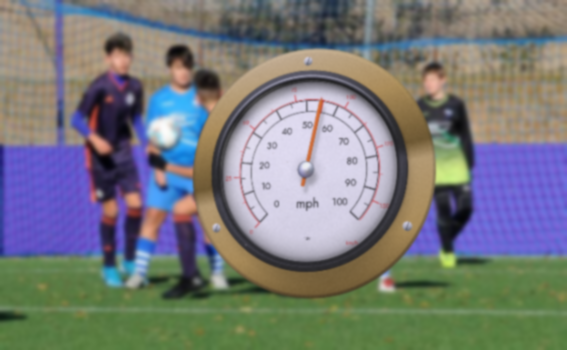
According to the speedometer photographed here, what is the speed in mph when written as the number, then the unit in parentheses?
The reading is 55 (mph)
